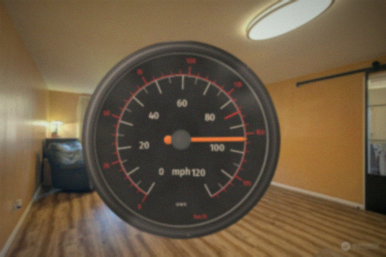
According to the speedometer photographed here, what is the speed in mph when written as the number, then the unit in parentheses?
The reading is 95 (mph)
